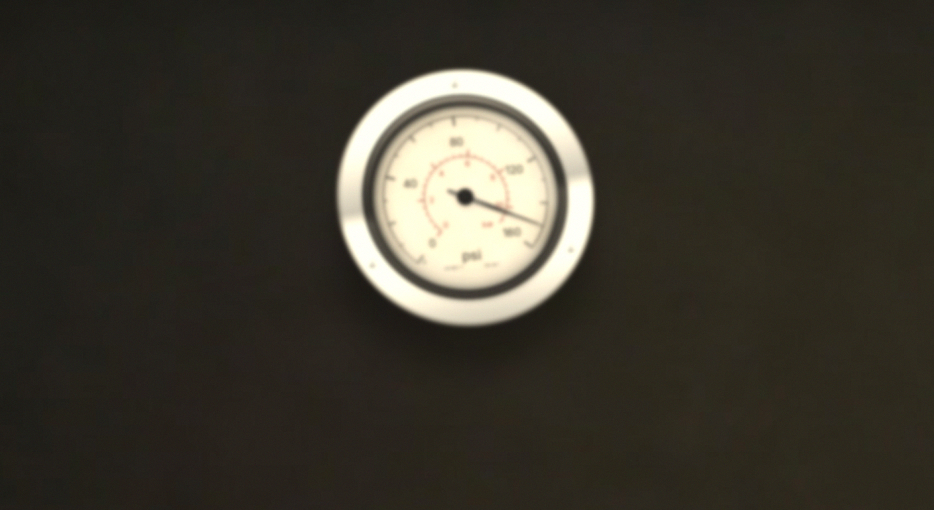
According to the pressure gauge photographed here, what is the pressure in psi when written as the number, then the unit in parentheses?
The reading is 150 (psi)
